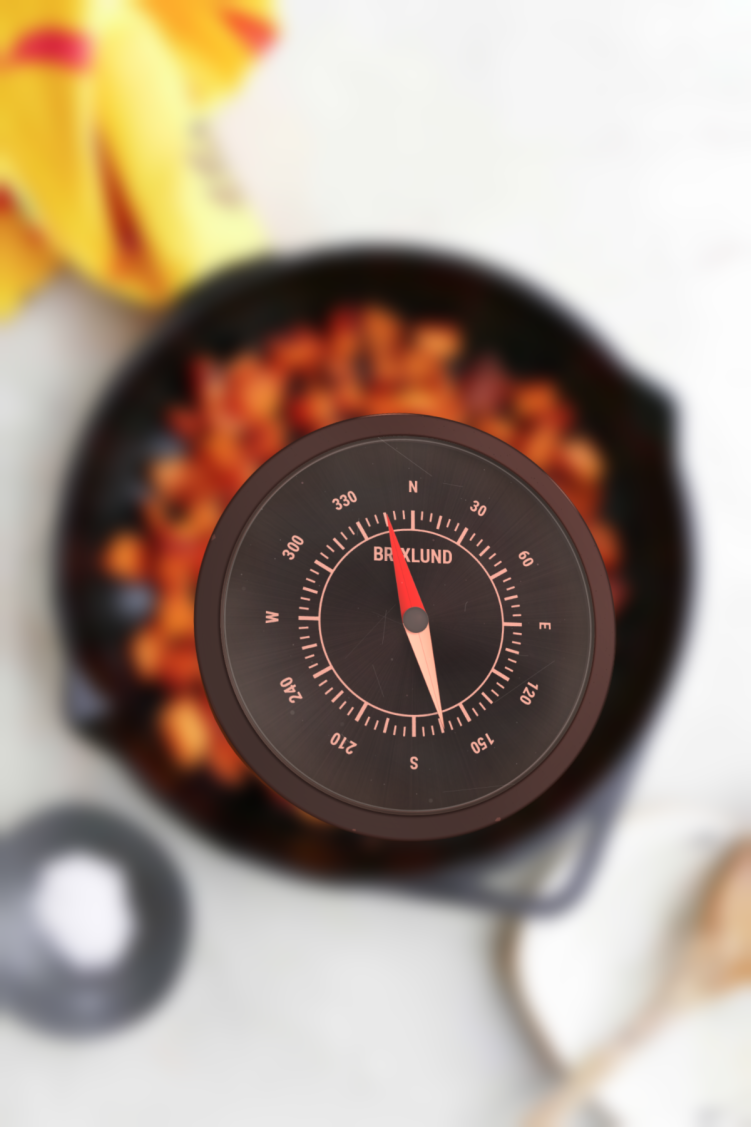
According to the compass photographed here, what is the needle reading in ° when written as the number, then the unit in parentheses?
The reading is 345 (°)
